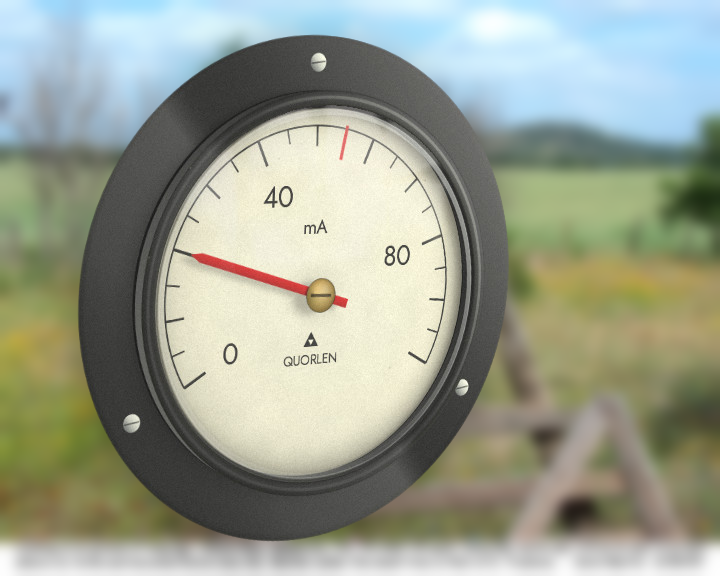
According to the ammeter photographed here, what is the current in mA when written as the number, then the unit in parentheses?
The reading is 20 (mA)
